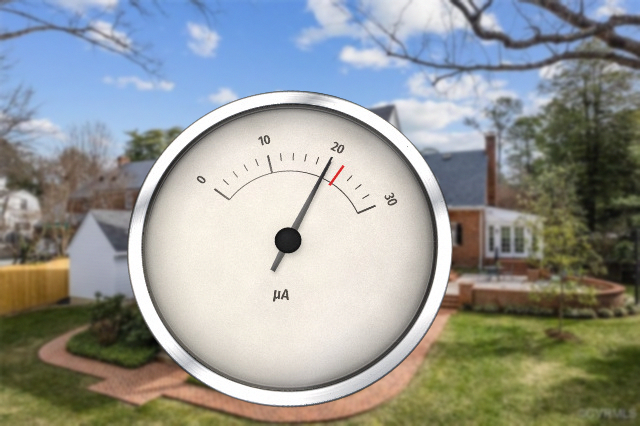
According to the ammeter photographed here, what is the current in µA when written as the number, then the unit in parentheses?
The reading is 20 (µA)
